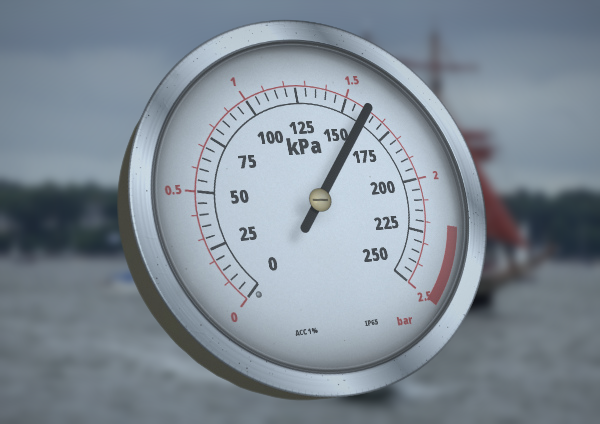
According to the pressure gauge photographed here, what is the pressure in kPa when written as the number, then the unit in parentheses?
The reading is 160 (kPa)
